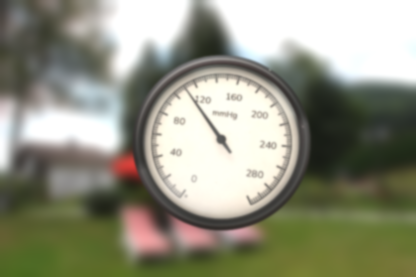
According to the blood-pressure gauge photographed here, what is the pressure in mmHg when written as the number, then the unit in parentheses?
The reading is 110 (mmHg)
